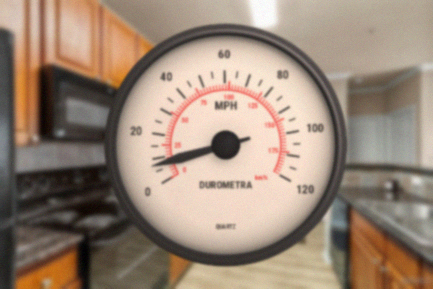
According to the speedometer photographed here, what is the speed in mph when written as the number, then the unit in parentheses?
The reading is 7.5 (mph)
